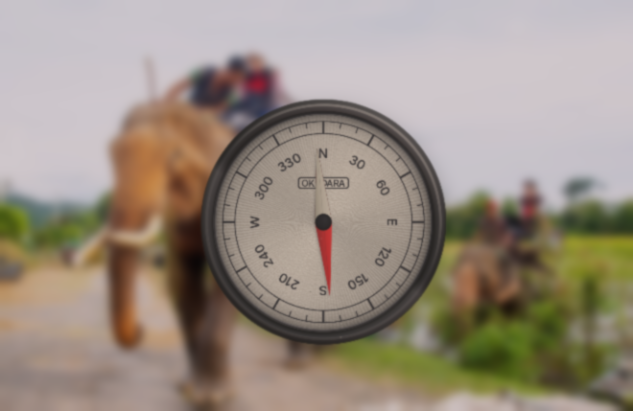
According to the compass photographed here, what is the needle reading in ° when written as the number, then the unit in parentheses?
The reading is 175 (°)
